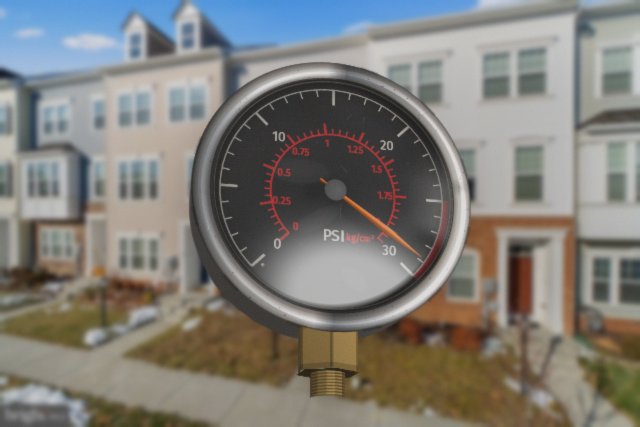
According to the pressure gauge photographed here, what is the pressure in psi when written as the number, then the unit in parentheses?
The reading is 29 (psi)
